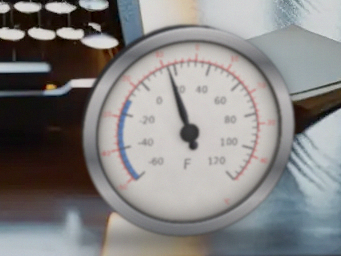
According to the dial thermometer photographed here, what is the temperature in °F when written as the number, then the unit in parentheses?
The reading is 16 (°F)
